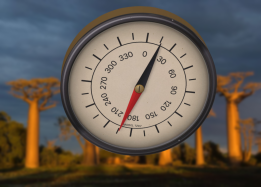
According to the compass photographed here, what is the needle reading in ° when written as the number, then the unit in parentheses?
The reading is 195 (°)
